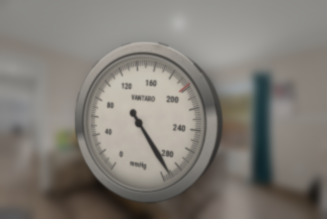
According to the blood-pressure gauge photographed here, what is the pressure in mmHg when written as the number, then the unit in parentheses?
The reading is 290 (mmHg)
